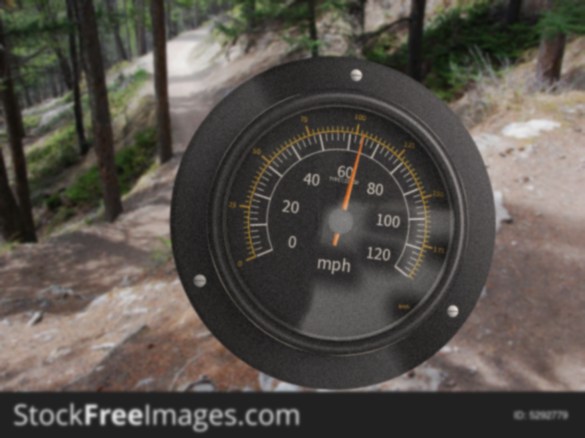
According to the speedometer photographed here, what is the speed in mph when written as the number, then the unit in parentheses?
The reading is 64 (mph)
